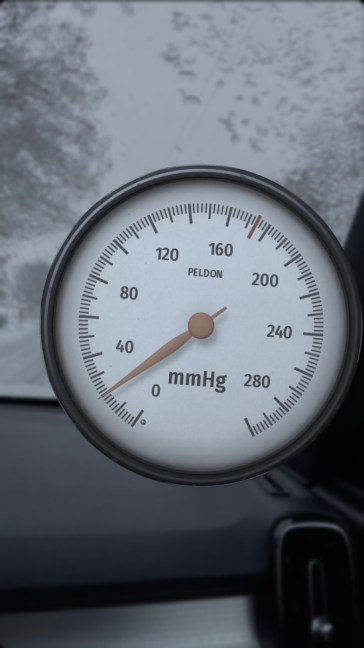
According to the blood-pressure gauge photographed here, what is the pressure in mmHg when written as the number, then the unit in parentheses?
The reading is 20 (mmHg)
